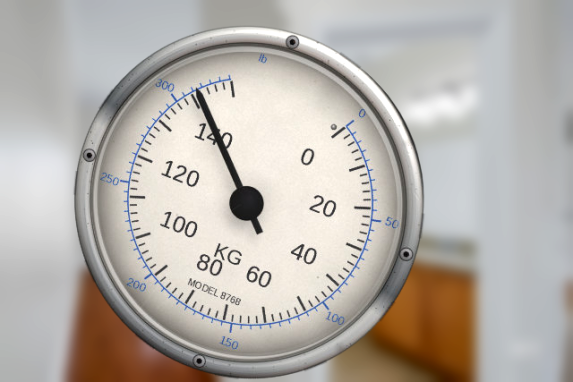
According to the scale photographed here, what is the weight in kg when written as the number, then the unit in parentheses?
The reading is 142 (kg)
